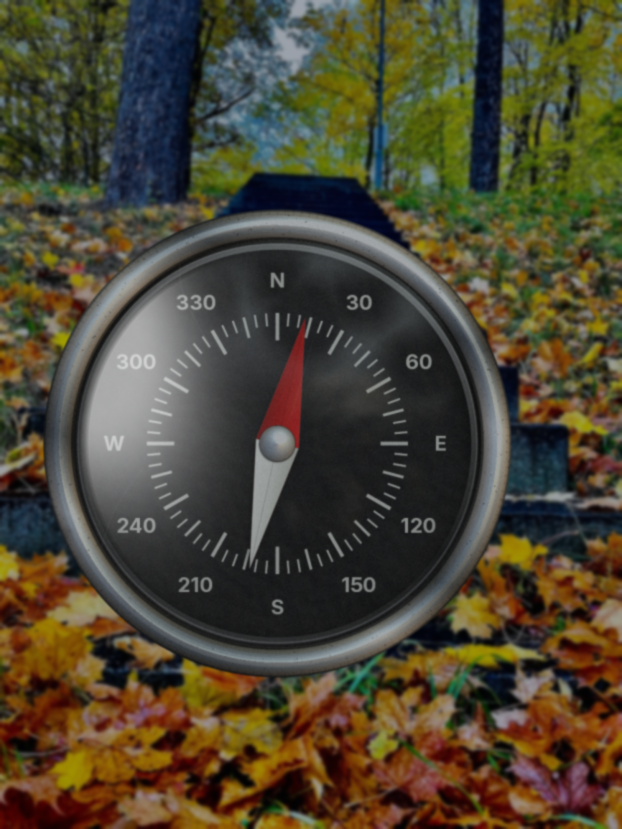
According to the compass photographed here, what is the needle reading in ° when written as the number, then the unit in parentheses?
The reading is 12.5 (°)
